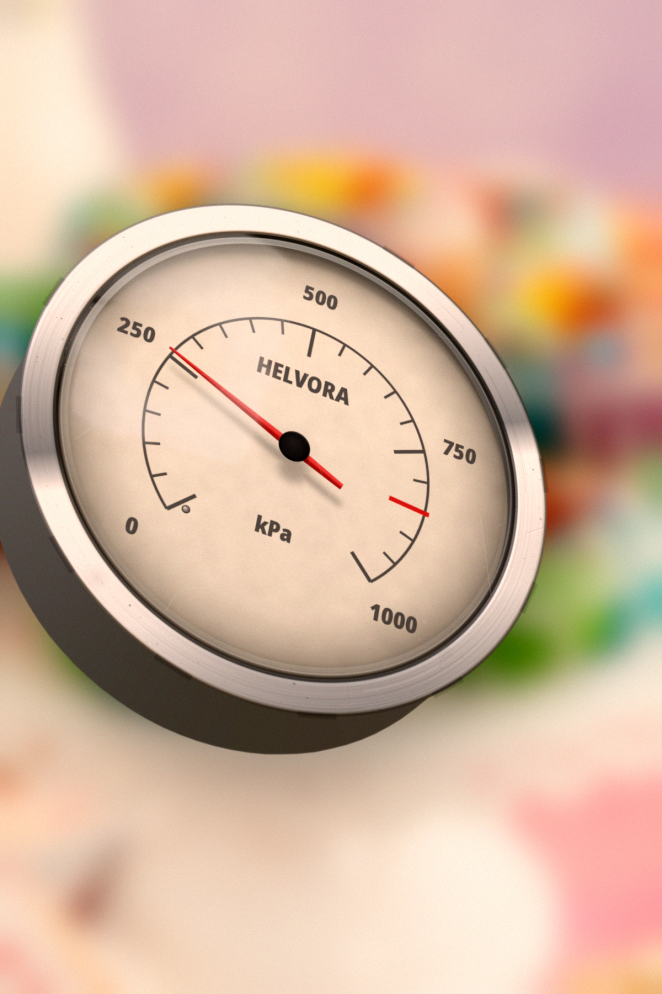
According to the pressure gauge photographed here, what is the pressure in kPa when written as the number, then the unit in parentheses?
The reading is 250 (kPa)
